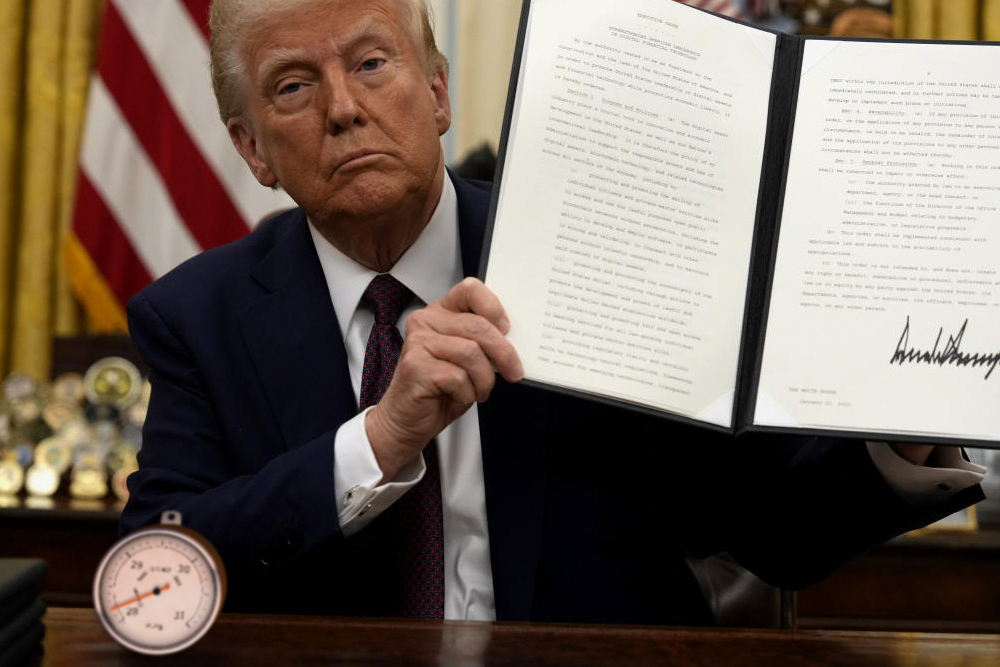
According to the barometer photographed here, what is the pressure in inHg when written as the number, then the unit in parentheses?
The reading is 28.2 (inHg)
